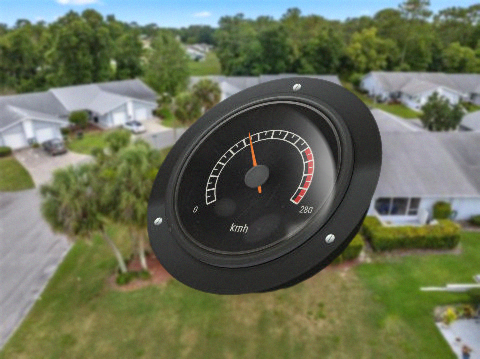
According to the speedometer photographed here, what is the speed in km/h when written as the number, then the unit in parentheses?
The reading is 110 (km/h)
